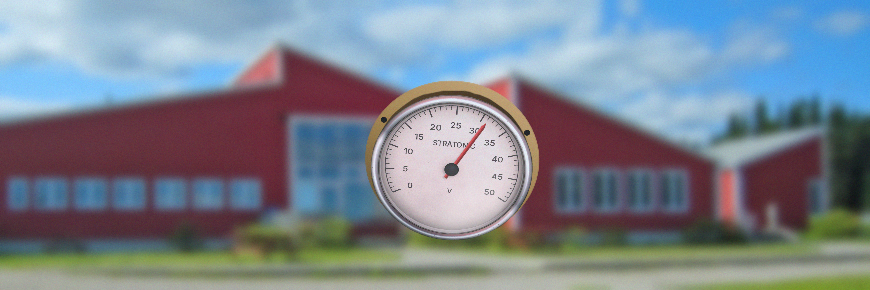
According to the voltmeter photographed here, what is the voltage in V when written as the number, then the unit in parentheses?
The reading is 31 (V)
